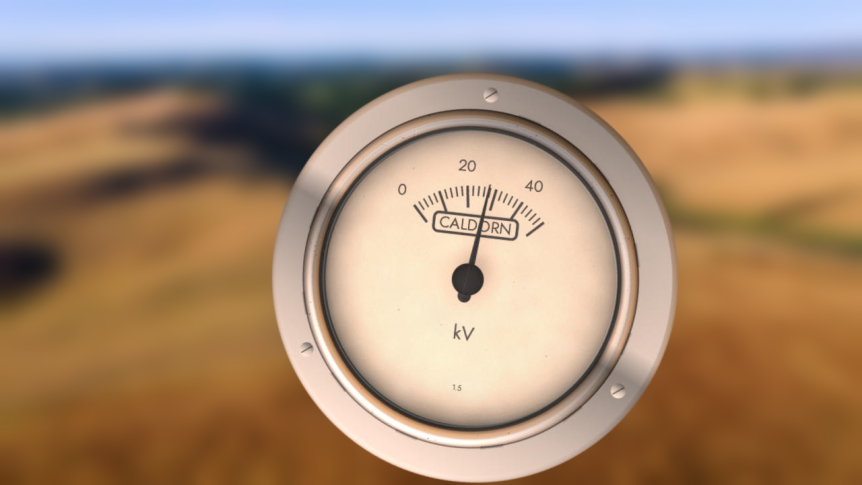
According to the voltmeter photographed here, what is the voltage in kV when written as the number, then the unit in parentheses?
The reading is 28 (kV)
